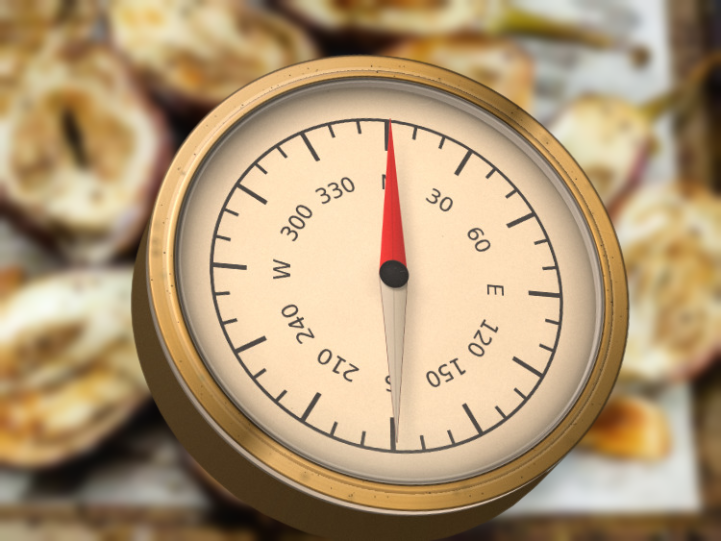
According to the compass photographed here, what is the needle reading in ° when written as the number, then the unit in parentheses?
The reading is 0 (°)
